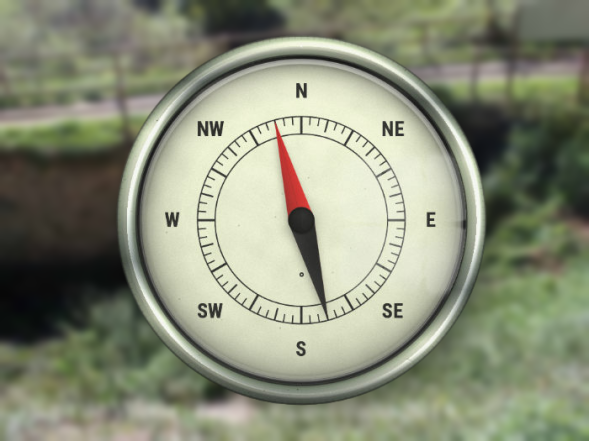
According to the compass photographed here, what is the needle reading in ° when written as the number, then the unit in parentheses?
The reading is 345 (°)
